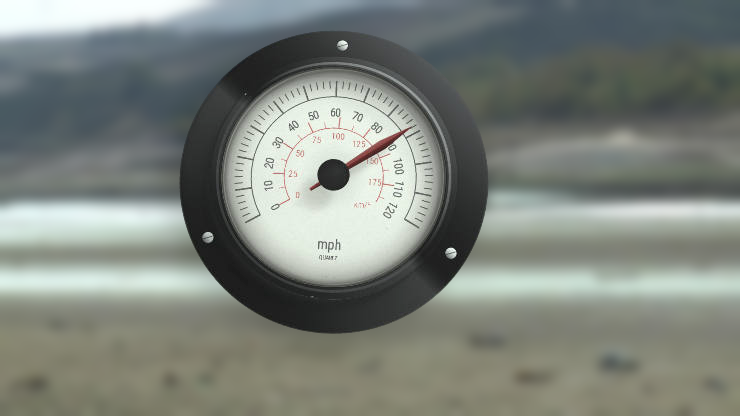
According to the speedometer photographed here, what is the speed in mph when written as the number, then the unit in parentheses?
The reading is 88 (mph)
